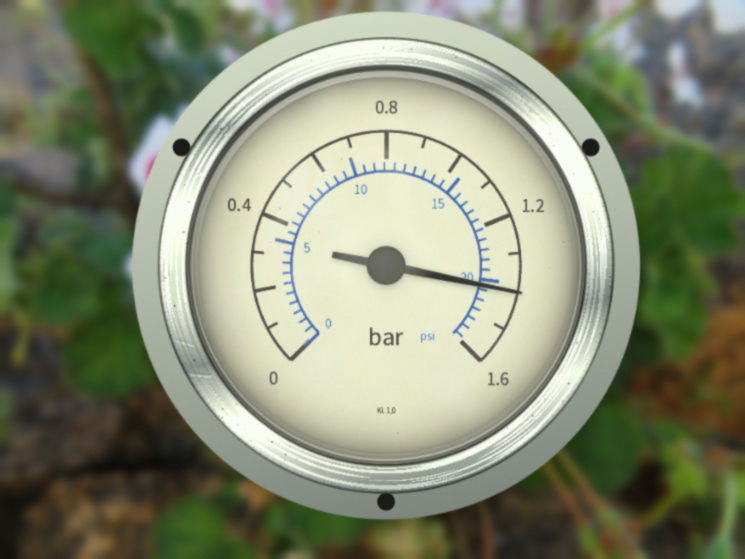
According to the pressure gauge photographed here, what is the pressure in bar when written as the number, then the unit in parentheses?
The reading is 1.4 (bar)
